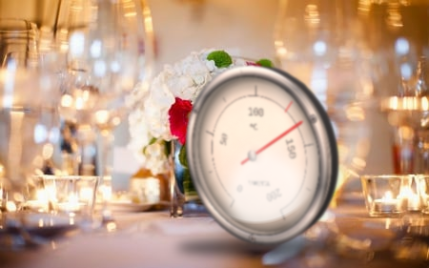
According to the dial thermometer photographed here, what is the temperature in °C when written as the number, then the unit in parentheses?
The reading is 137.5 (°C)
